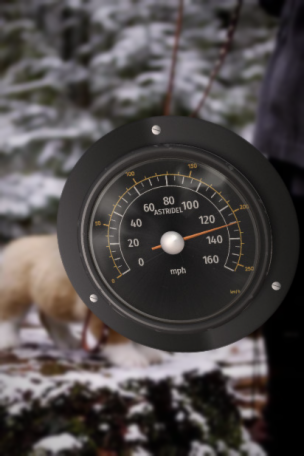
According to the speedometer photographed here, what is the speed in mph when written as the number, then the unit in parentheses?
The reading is 130 (mph)
